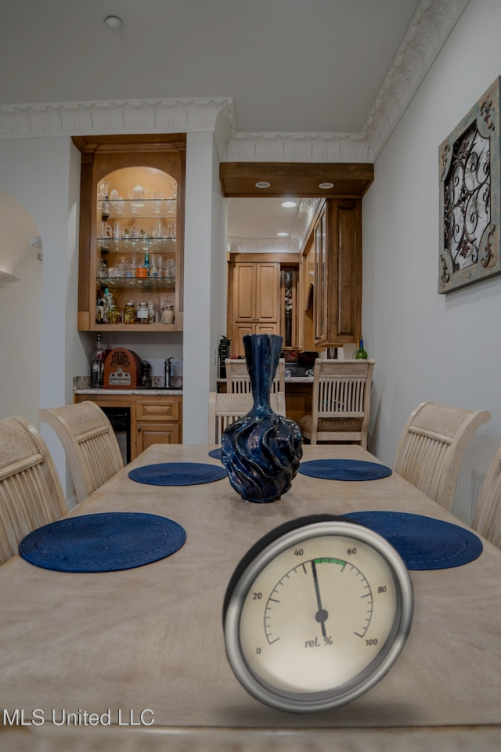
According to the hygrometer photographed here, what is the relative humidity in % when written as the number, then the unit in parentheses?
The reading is 44 (%)
